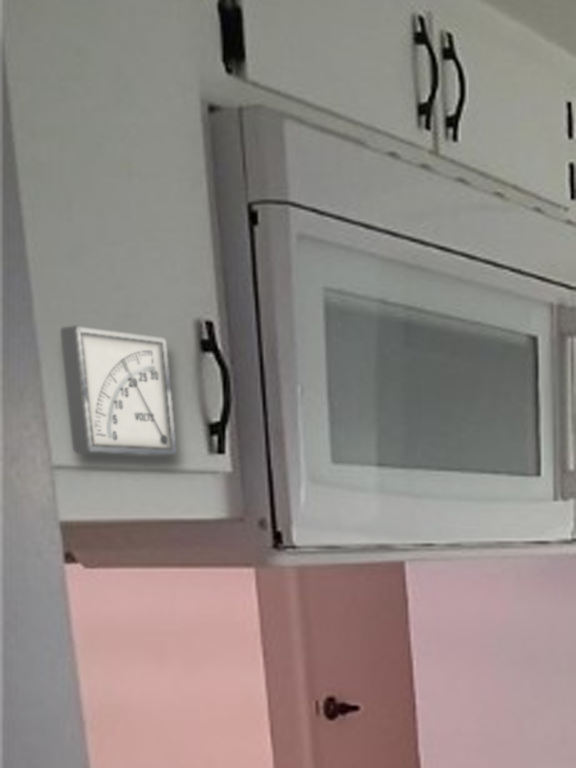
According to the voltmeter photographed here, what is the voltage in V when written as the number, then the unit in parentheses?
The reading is 20 (V)
